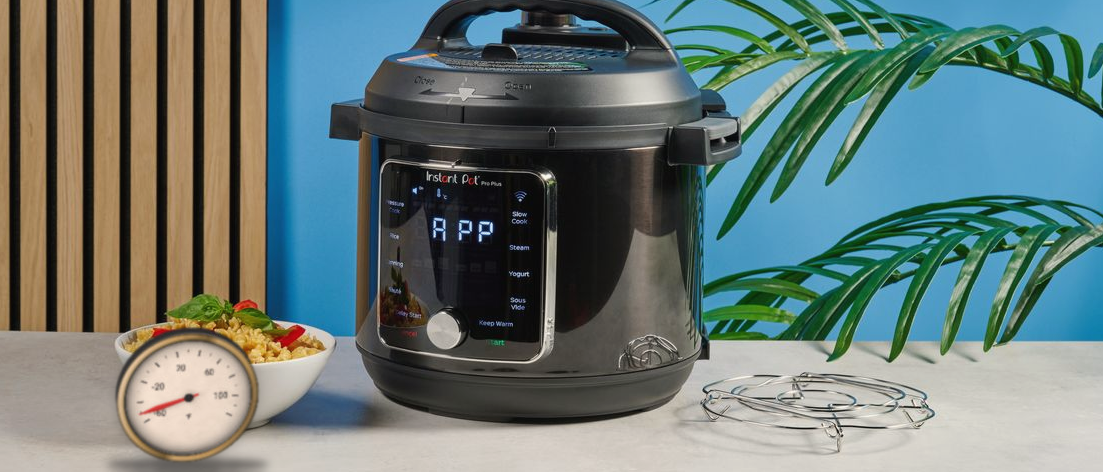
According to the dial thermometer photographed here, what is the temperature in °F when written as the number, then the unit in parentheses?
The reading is -50 (°F)
